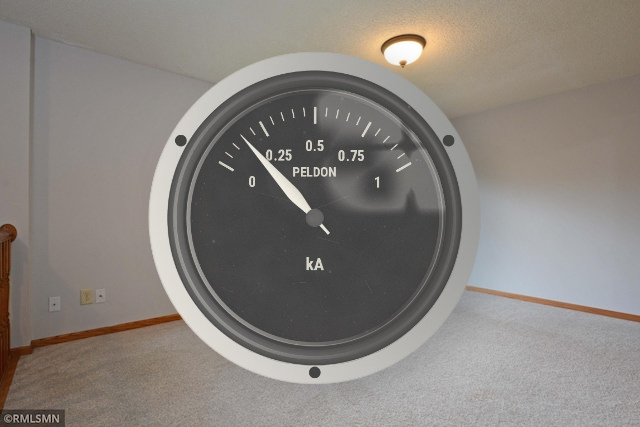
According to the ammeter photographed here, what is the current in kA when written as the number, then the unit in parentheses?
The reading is 0.15 (kA)
